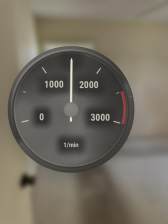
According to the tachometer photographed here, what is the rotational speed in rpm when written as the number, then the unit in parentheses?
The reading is 1500 (rpm)
